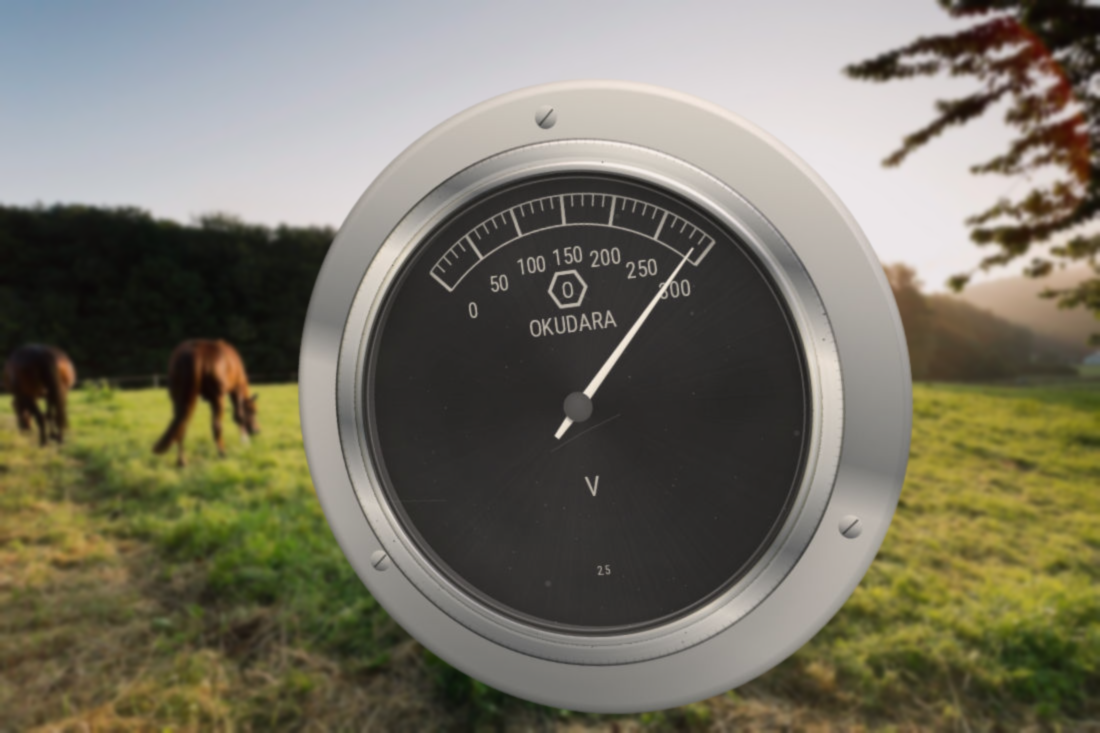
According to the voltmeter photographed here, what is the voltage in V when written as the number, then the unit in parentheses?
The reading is 290 (V)
